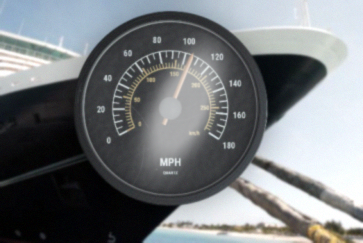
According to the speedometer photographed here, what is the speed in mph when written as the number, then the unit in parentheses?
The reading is 105 (mph)
